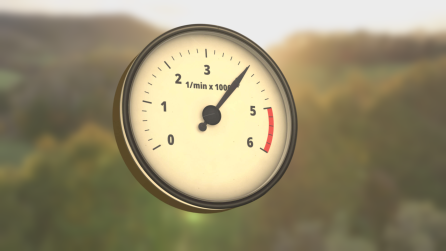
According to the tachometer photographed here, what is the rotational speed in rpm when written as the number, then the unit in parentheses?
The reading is 4000 (rpm)
